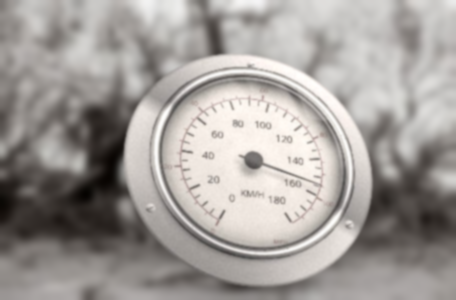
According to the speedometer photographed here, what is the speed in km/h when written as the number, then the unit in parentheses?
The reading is 155 (km/h)
